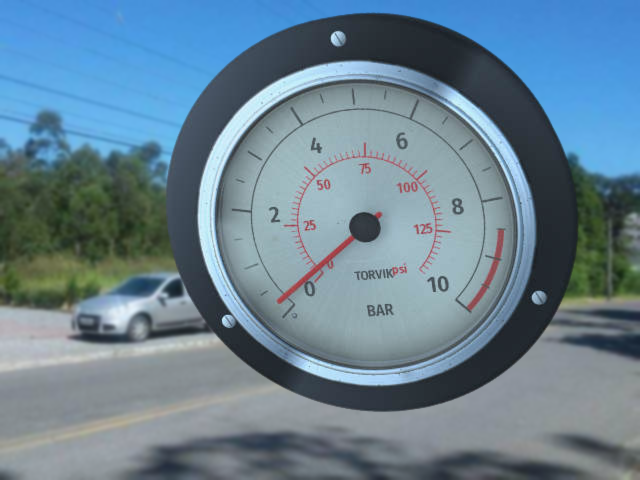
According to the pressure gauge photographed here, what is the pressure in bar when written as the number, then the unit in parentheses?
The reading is 0.25 (bar)
